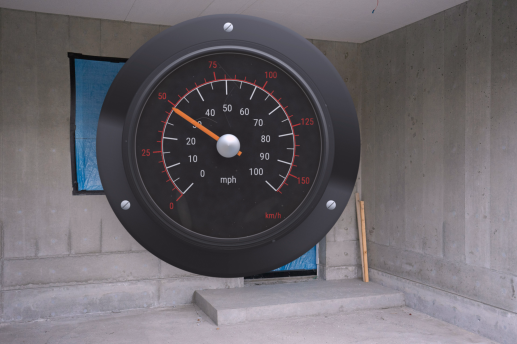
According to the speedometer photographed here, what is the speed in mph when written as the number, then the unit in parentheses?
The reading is 30 (mph)
